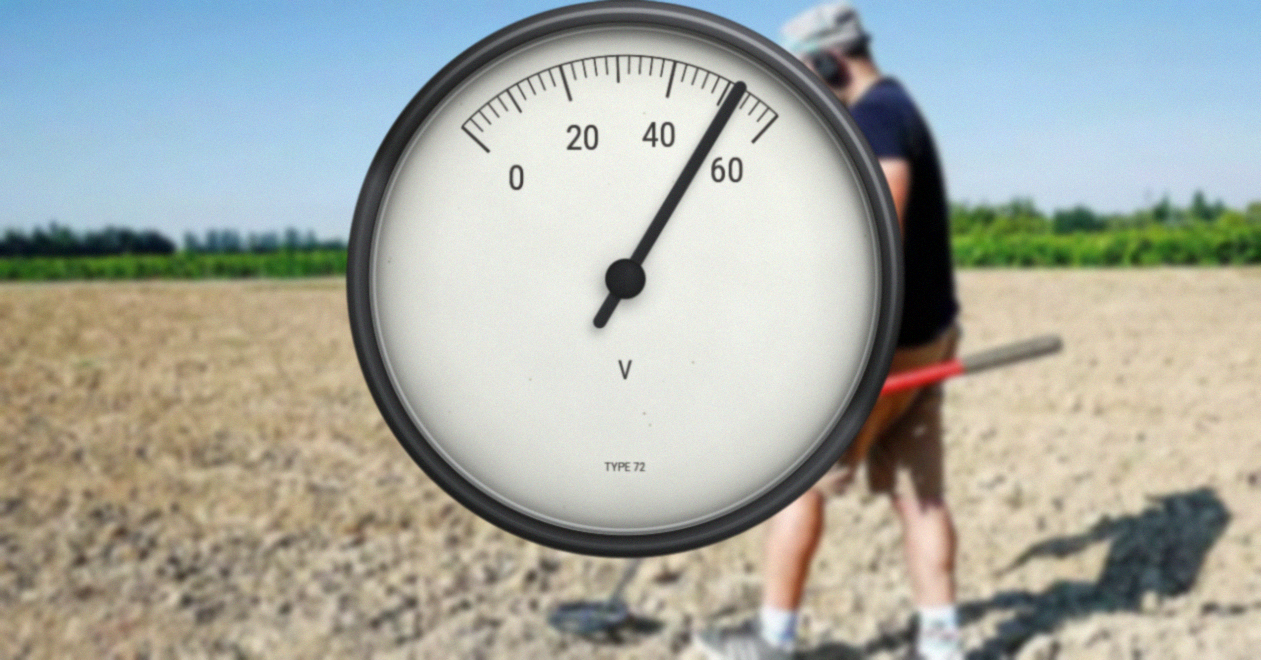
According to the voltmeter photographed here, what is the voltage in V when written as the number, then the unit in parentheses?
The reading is 52 (V)
